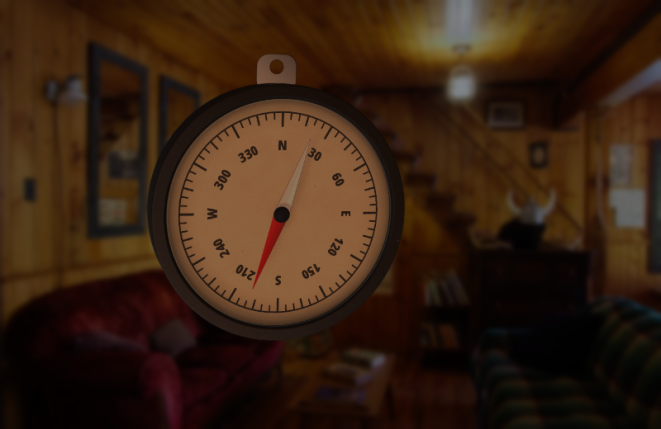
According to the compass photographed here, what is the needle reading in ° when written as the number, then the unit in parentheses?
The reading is 200 (°)
